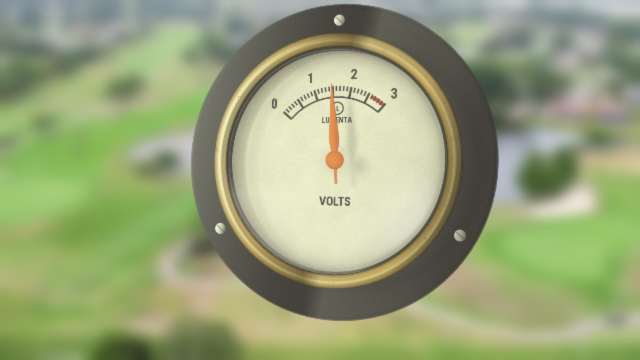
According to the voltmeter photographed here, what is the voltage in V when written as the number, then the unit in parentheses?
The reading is 1.5 (V)
